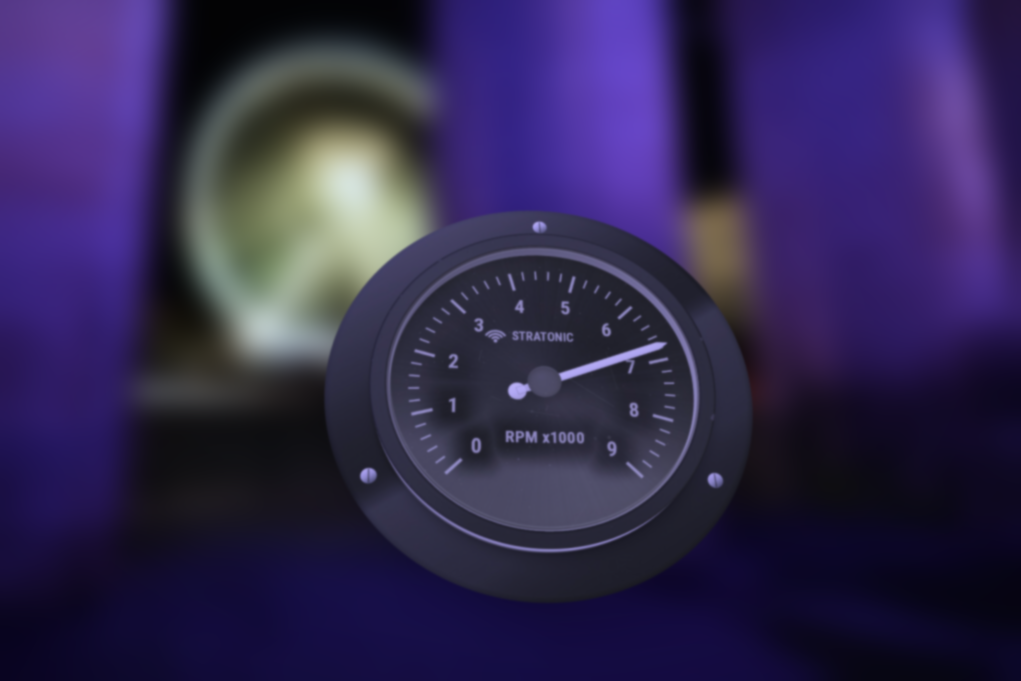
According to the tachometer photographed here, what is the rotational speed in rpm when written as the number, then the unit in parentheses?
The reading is 6800 (rpm)
